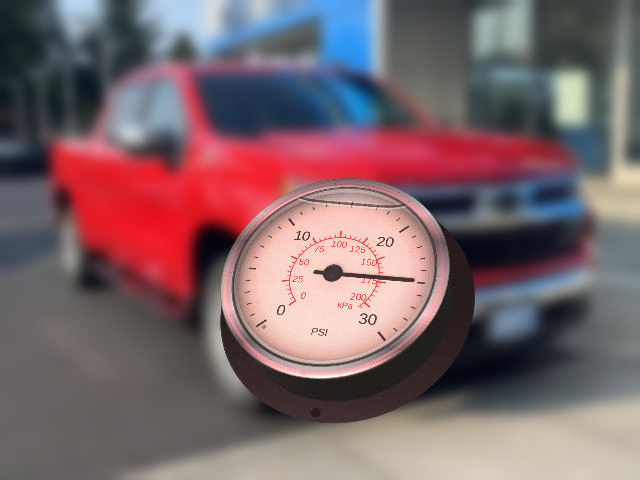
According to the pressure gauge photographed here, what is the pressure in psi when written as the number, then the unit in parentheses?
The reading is 25 (psi)
